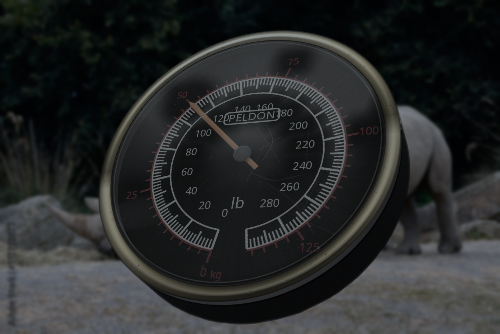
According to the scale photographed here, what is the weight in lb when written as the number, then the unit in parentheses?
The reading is 110 (lb)
